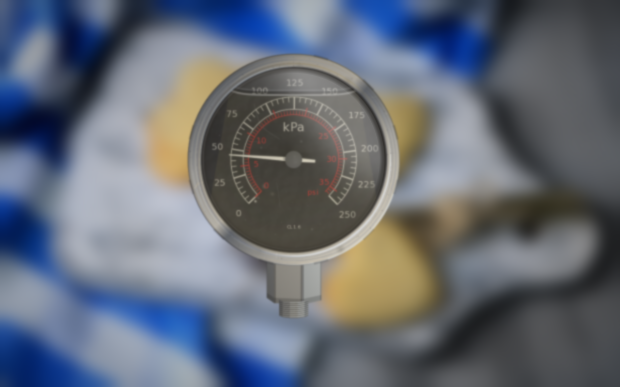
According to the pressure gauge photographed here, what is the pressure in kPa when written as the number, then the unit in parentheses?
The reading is 45 (kPa)
